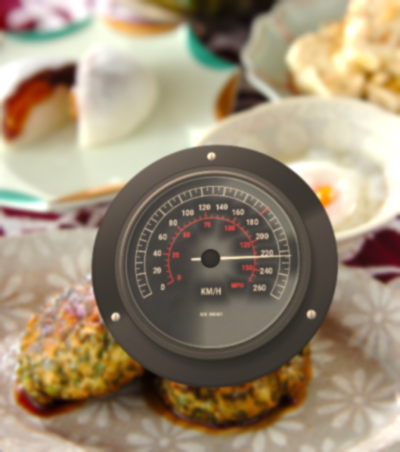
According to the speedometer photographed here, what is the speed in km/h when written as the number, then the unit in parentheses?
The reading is 225 (km/h)
